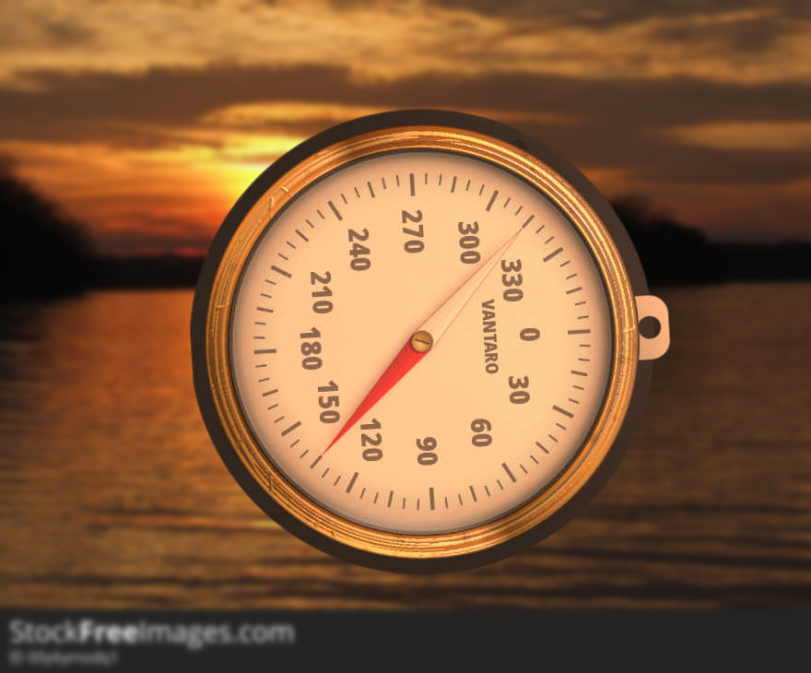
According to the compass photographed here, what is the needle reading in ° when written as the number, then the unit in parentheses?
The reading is 135 (°)
